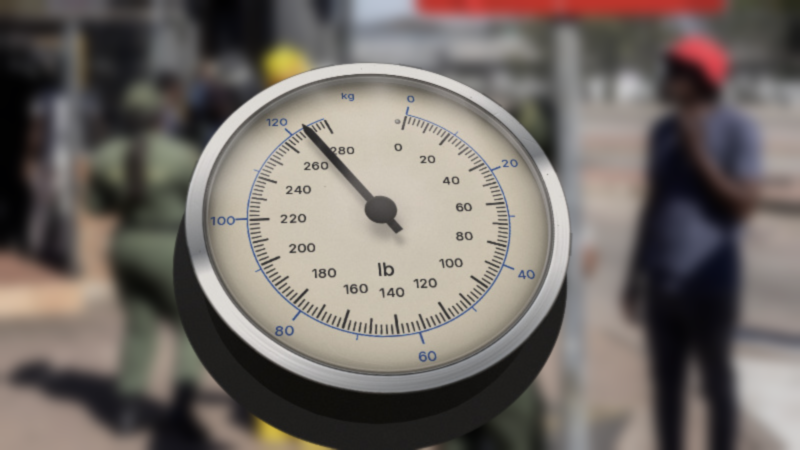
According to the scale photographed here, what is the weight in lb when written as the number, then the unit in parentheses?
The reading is 270 (lb)
